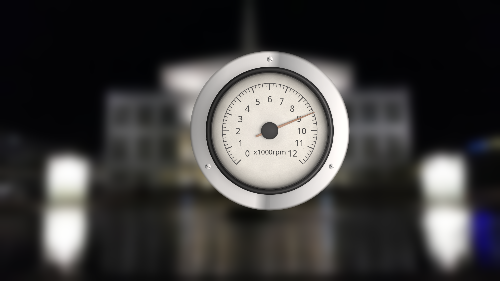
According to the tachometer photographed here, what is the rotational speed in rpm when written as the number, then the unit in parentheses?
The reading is 9000 (rpm)
